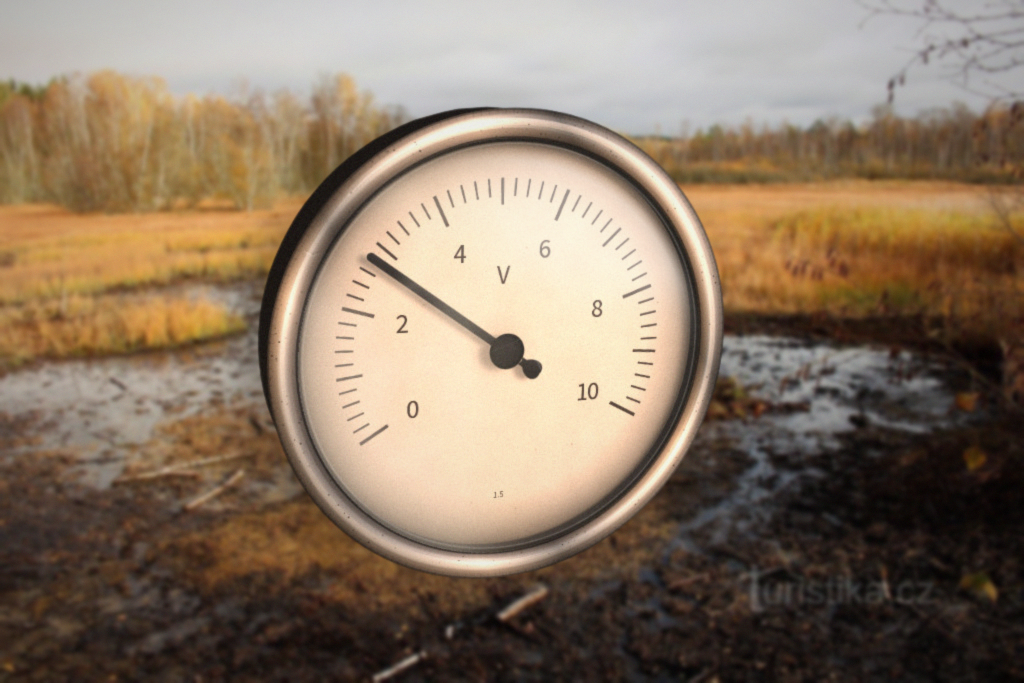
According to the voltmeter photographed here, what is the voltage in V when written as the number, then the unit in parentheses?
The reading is 2.8 (V)
